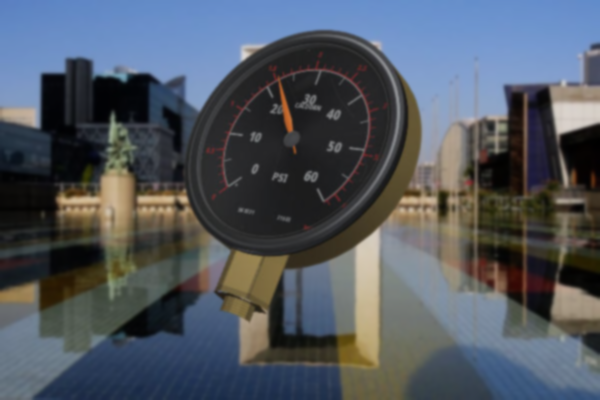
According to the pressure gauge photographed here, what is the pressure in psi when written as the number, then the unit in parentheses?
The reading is 22.5 (psi)
